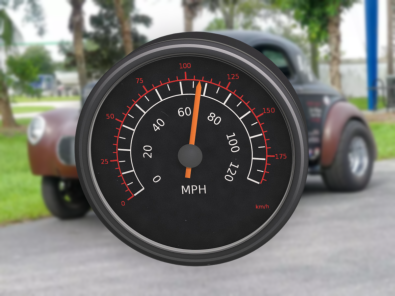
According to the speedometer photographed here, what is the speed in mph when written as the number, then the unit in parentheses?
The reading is 67.5 (mph)
